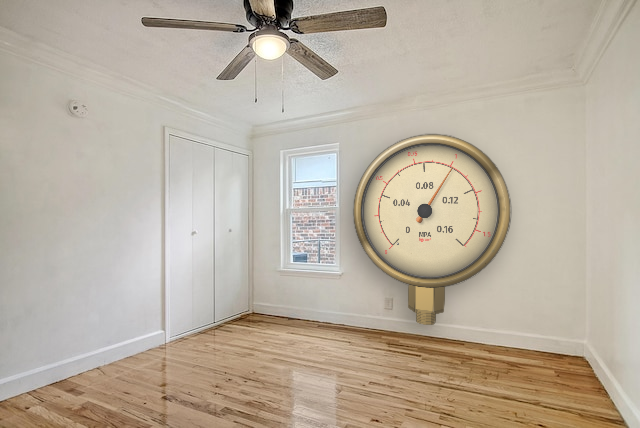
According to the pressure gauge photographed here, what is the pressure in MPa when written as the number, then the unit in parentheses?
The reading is 0.1 (MPa)
